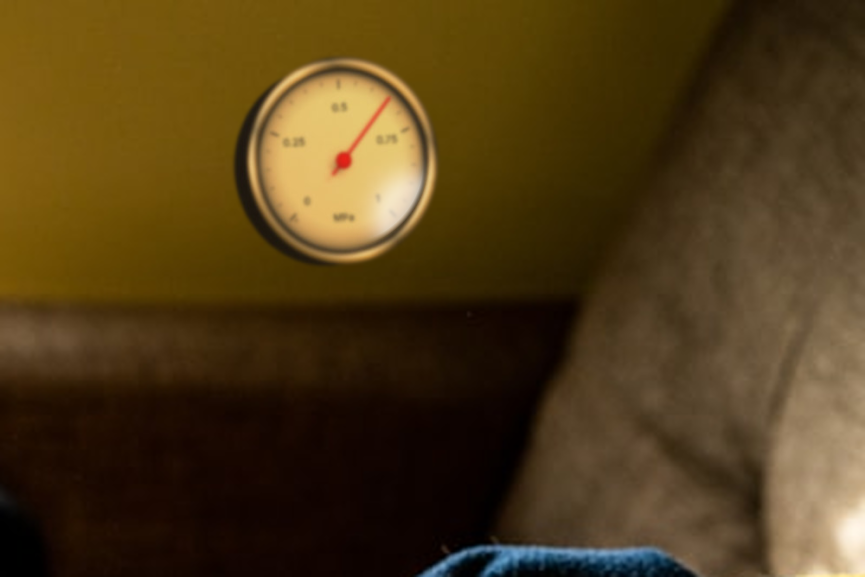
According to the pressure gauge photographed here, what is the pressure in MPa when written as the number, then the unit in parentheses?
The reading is 0.65 (MPa)
